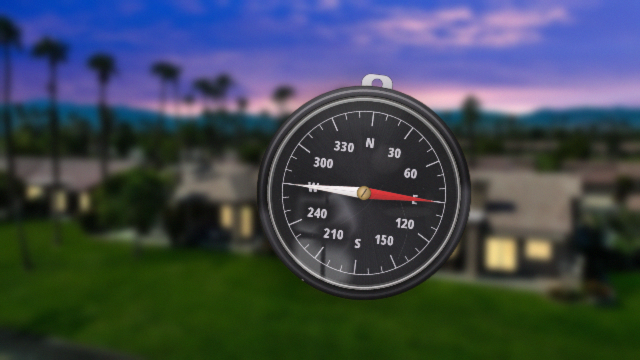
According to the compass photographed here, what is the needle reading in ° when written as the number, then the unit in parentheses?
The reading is 90 (°)
